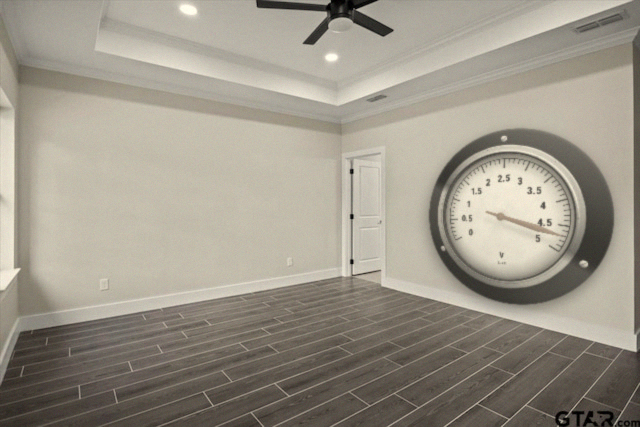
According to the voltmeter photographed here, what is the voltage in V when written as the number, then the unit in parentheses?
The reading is 4.7 (V)
